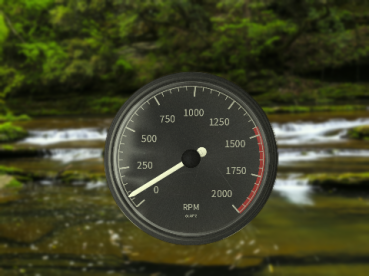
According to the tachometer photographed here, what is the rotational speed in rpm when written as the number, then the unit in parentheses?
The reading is 75 (rpm)
